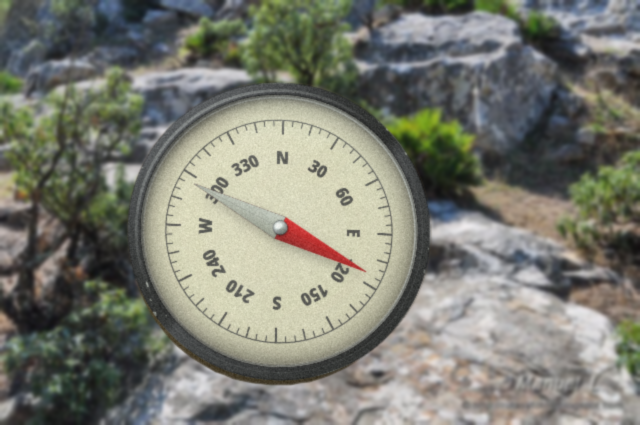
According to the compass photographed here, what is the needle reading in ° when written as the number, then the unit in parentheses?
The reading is 115 (°)
